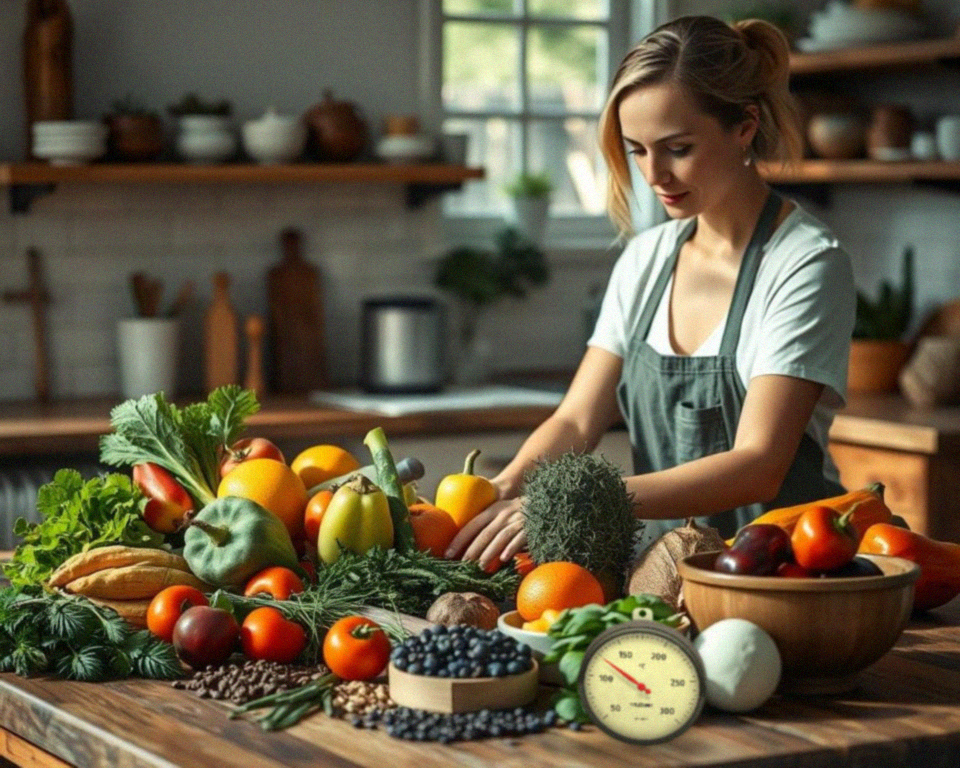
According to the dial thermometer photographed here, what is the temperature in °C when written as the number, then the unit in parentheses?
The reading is 125 (°C)
